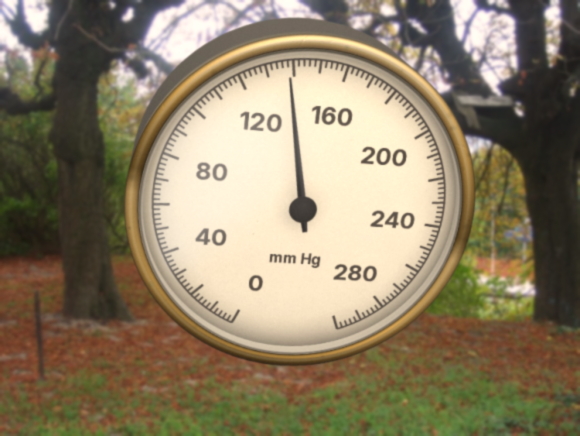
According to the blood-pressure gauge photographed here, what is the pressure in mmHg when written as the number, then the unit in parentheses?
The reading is 138 (mmHg)
